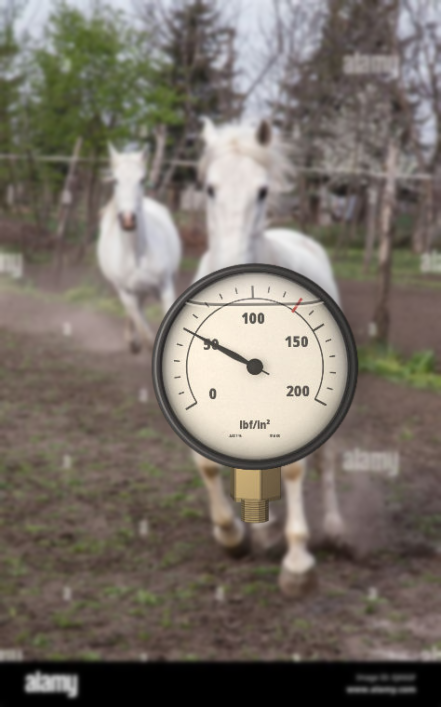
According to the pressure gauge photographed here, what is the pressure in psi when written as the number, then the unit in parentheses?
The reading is 50 (psi)
